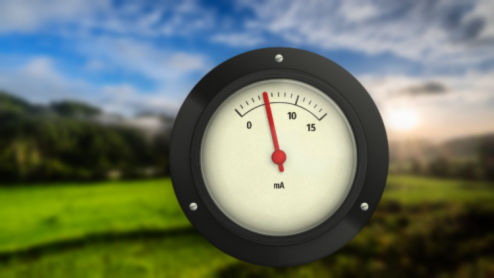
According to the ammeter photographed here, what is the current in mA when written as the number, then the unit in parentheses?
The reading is 5 (mA)
